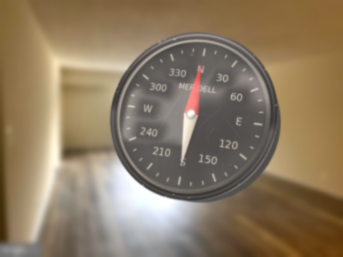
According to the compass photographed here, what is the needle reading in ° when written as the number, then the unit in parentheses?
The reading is 0 (°)
